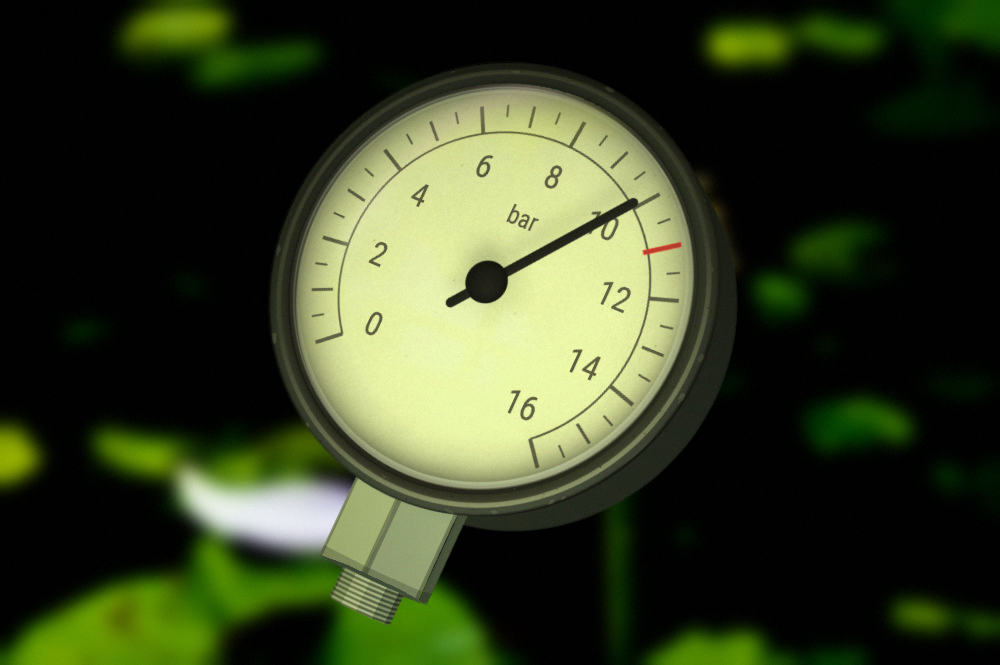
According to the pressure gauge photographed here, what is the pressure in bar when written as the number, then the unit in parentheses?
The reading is 10 (bar)
